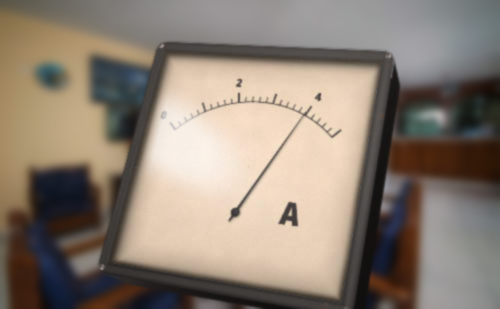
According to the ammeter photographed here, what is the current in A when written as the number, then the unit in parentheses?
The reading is 4 (A)
